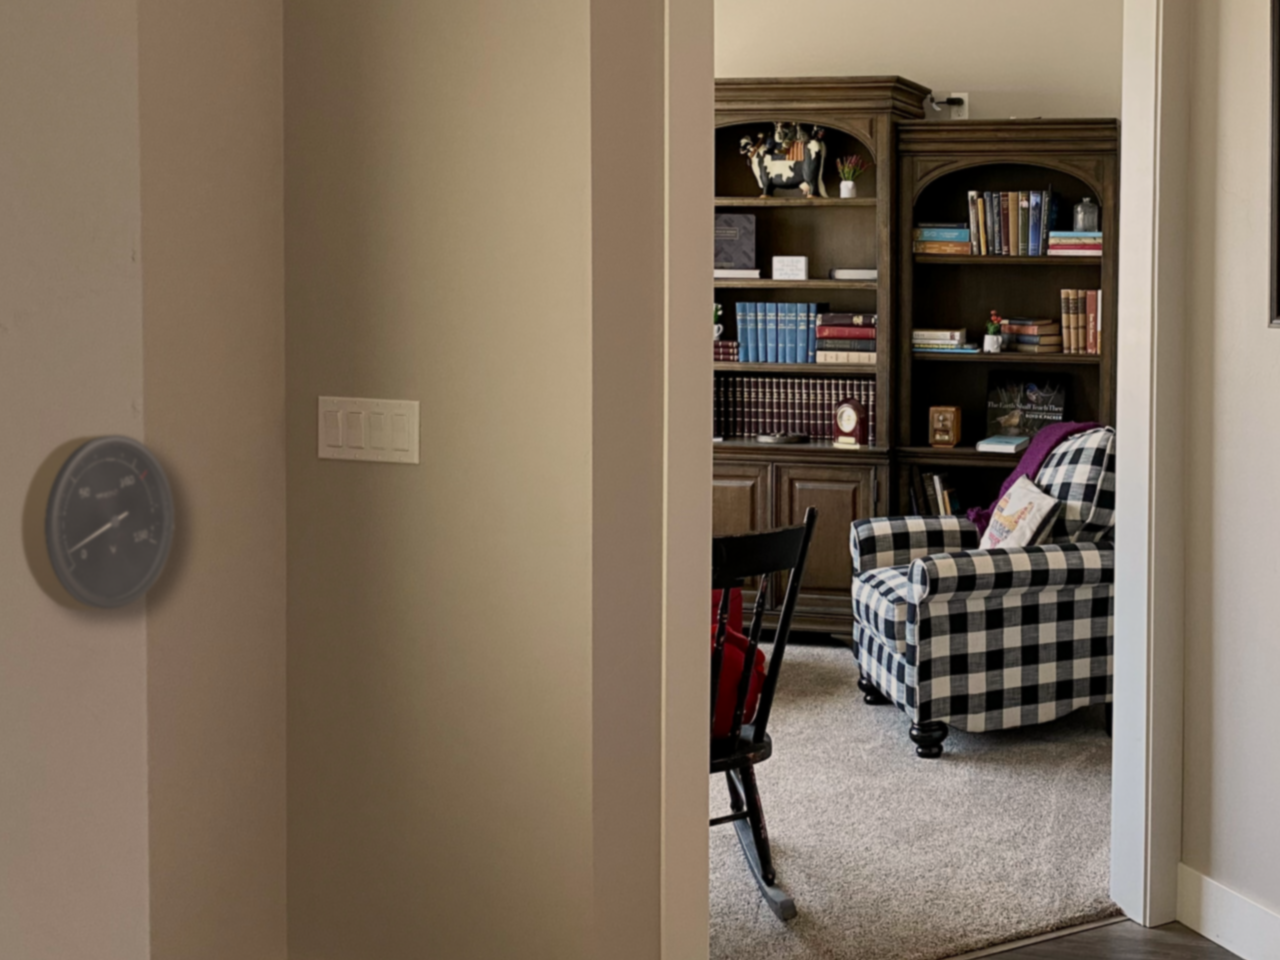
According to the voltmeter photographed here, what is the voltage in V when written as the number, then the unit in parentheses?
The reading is 10 (V)
